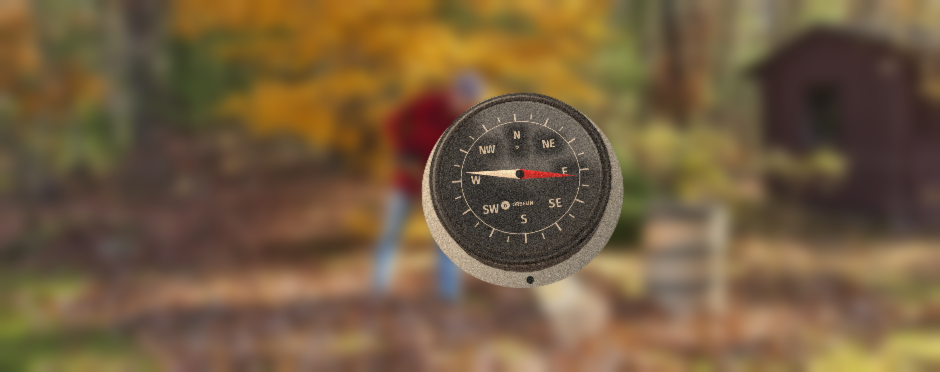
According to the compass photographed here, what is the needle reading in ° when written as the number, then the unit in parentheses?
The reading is 97.5 (°)
